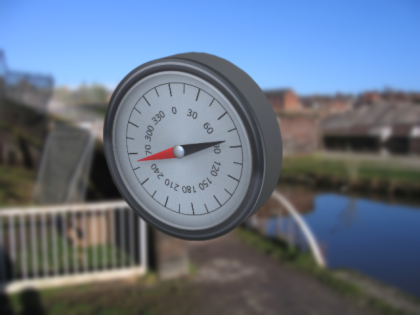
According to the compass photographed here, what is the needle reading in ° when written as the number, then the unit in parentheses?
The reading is 262.5 (°)
